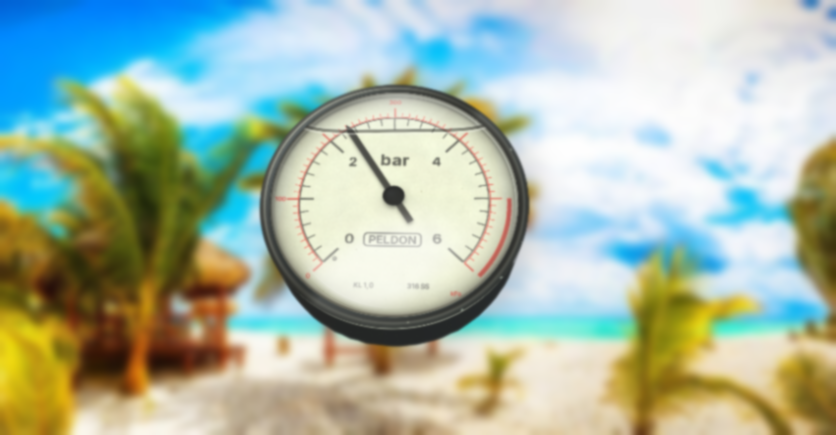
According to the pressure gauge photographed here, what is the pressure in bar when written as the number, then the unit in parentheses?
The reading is 2.3 (bar)
